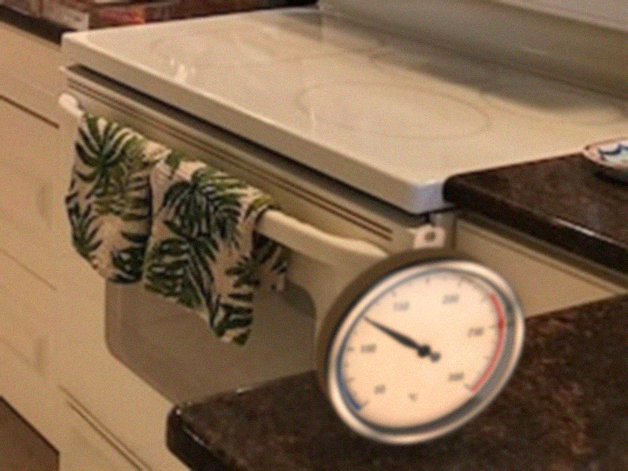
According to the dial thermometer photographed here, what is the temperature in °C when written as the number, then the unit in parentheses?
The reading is 125 (°C)
